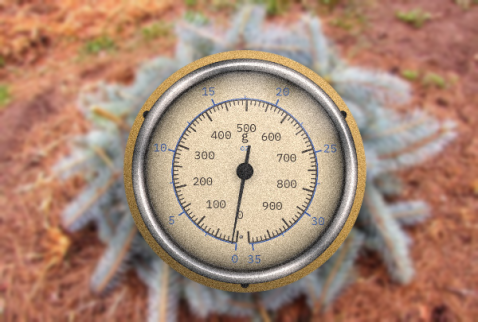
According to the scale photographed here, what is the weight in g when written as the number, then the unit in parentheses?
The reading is 10 (g)
